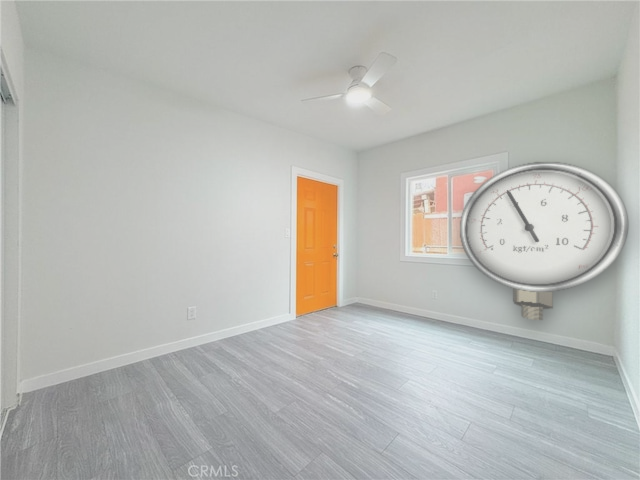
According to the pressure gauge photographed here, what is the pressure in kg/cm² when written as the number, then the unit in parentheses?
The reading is 4 (kg/cm²)
